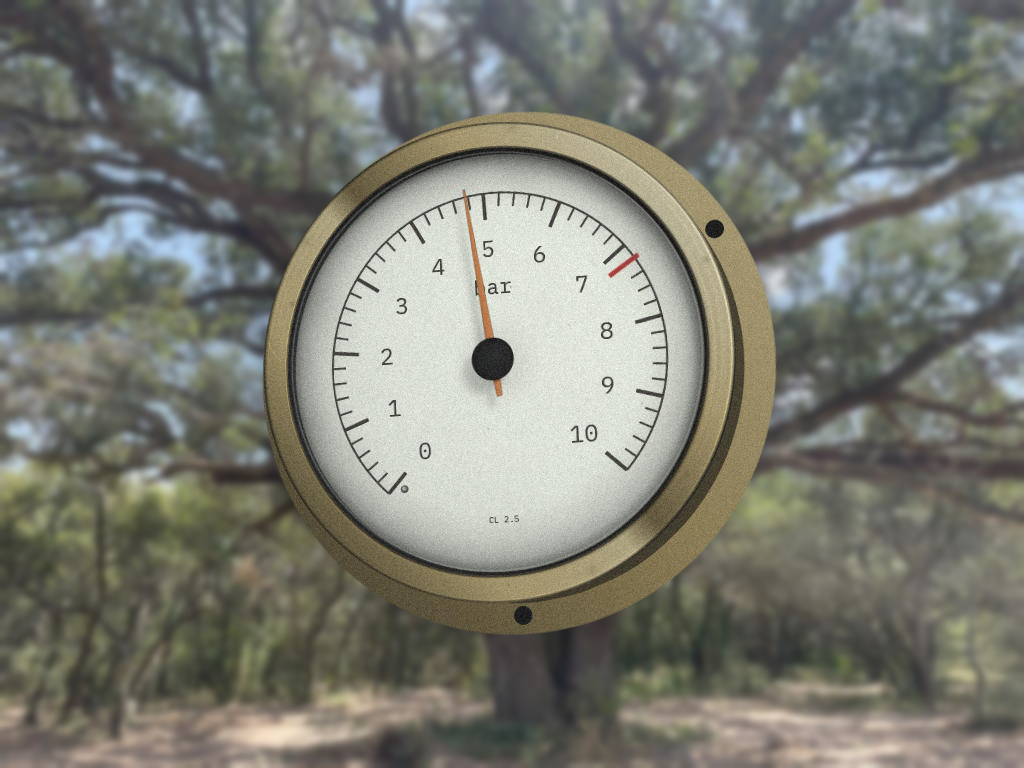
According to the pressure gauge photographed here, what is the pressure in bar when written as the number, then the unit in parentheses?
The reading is 4.8 (bar)
